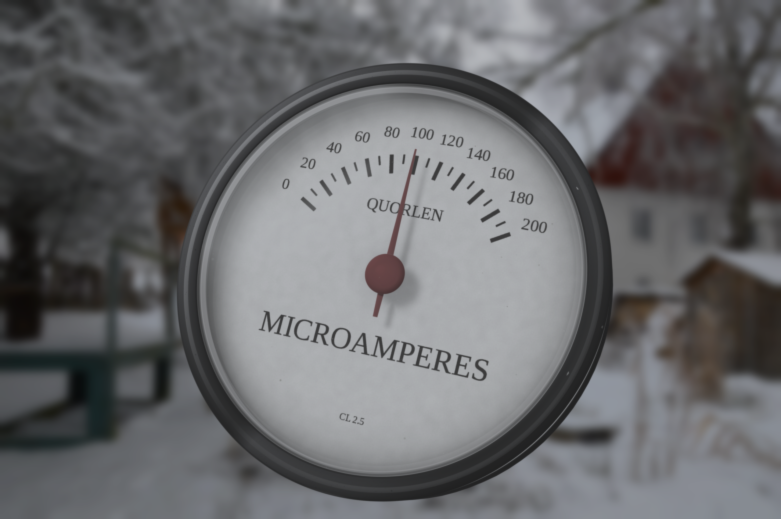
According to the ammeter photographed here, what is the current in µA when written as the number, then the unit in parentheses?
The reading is 100 (µA)
